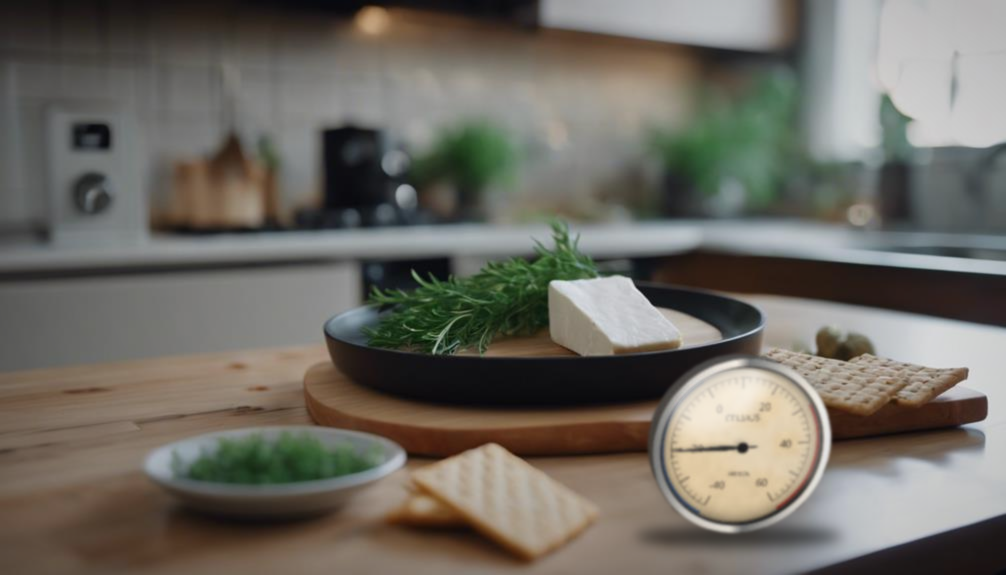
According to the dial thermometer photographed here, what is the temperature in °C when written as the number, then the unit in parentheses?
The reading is -20 (°C)
